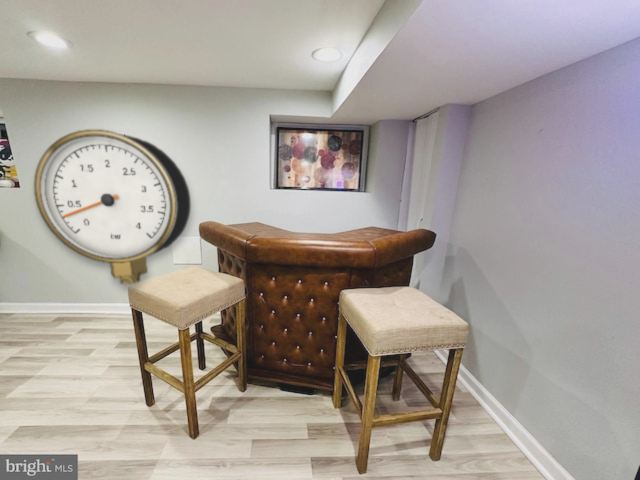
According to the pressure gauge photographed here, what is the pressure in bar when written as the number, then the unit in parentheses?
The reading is 0.3 (bar)
